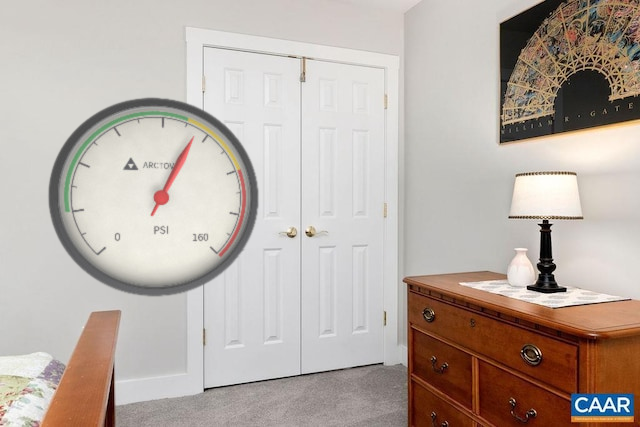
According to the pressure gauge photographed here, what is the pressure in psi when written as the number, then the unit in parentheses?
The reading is 95 (psi)
